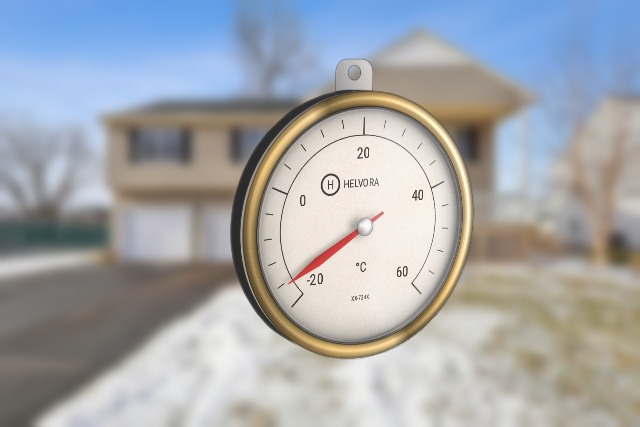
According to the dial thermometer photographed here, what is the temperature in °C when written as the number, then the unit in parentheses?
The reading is -16 (°C)
